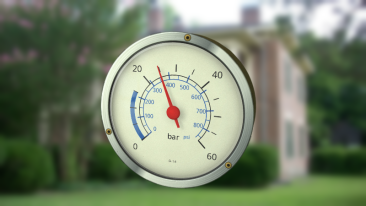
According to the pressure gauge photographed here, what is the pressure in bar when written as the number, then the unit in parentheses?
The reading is 25 (bar)
